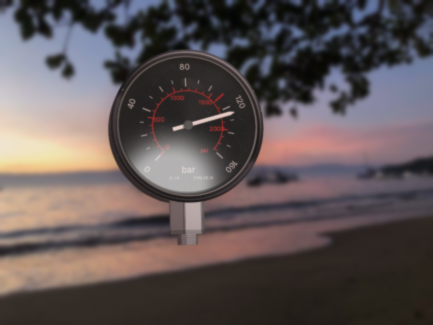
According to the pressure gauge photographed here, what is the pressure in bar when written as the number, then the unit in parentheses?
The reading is 125 (bar)
